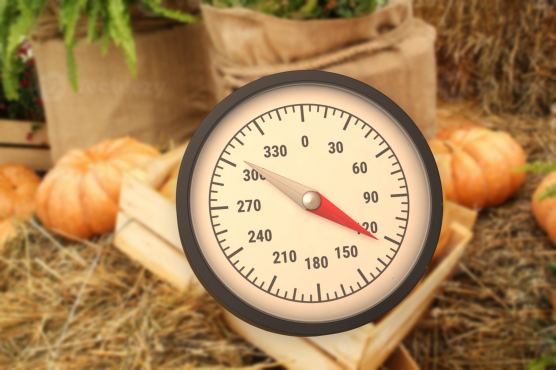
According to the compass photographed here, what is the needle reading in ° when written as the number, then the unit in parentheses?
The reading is 125 (°)
